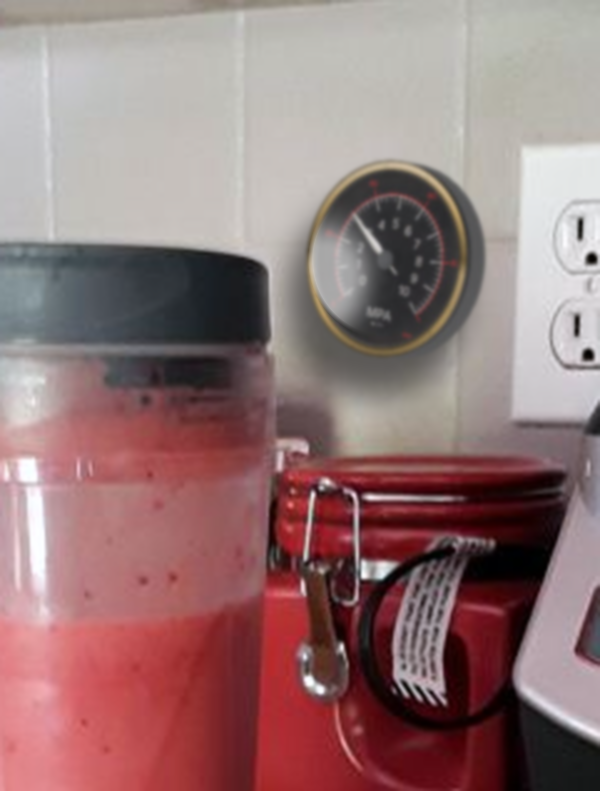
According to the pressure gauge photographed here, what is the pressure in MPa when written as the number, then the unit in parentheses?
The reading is 3 (MPa)
